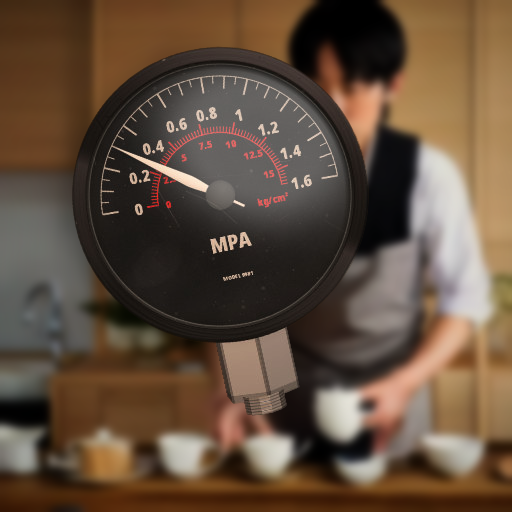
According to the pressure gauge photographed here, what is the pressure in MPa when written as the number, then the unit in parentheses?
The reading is 0.3 (MPa)
